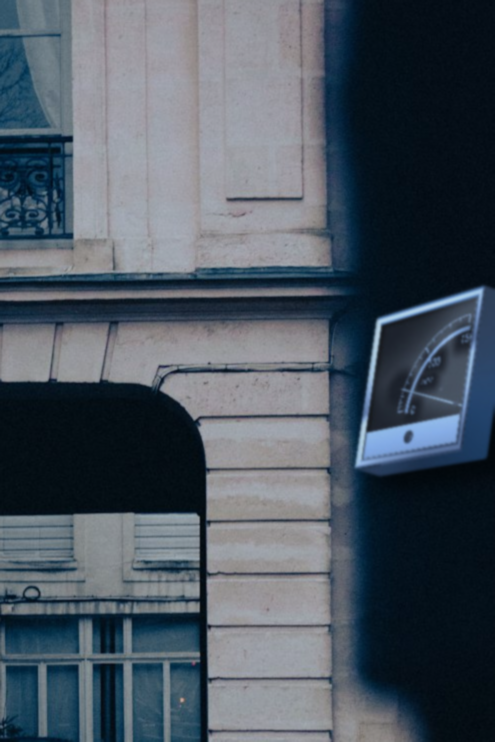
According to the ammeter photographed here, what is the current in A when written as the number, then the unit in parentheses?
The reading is 50 (A)
